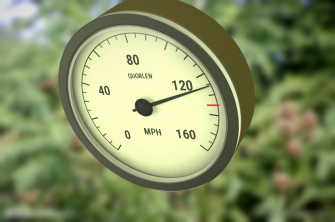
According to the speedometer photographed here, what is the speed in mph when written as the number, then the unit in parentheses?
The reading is 125 (mph)
